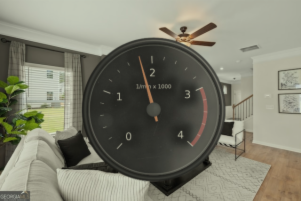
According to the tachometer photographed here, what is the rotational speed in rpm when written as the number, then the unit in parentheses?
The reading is 1800 (rpm)
